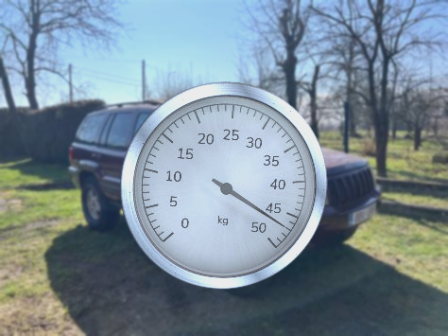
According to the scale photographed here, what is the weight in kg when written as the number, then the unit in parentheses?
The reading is 47 (kg)
